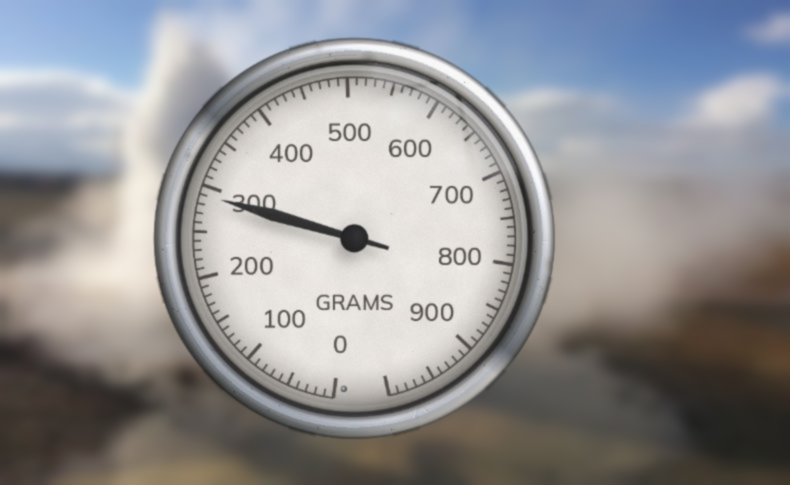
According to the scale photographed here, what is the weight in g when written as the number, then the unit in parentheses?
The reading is 290 (g)
